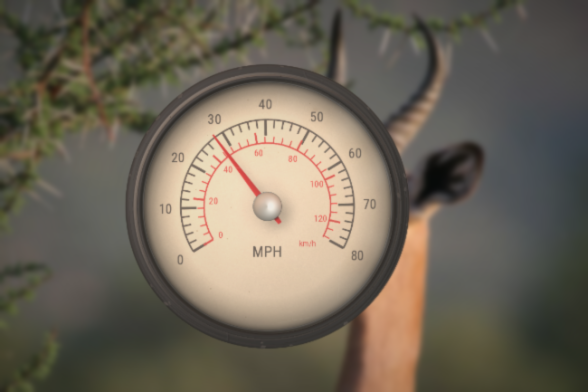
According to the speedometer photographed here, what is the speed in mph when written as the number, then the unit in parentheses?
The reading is 28 (mph)
